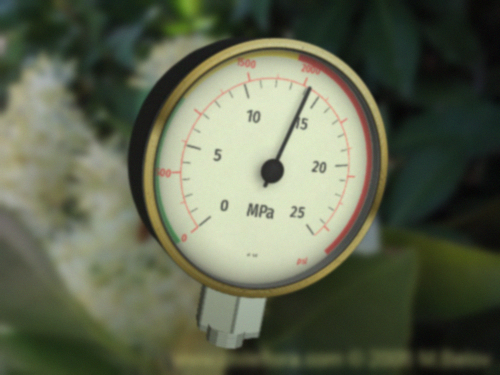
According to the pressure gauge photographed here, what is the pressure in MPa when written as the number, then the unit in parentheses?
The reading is 14 (MPa)
